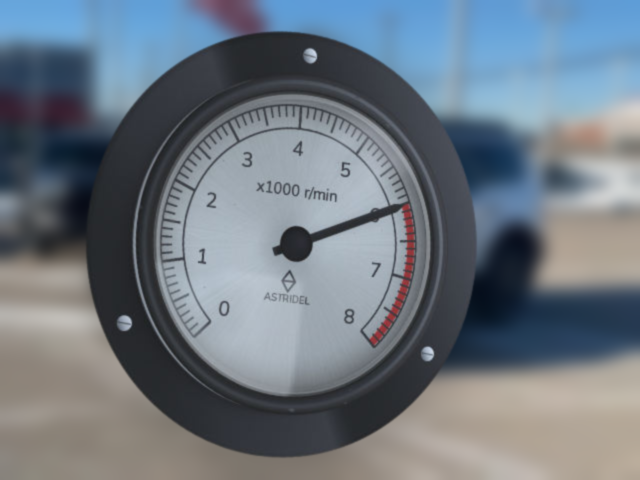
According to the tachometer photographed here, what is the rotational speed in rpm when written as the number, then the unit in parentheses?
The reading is 6000 (rpm)
